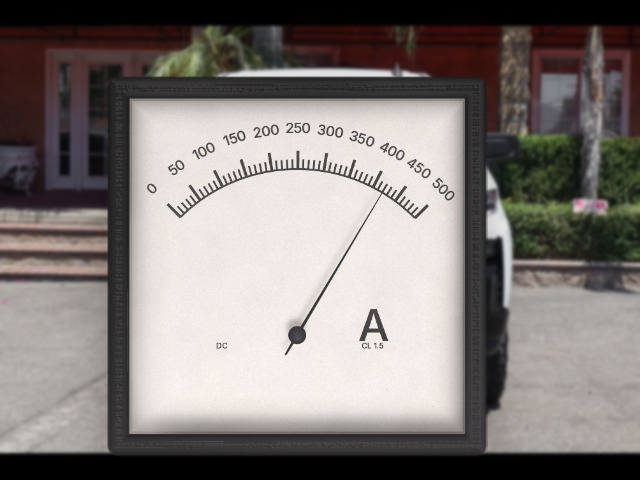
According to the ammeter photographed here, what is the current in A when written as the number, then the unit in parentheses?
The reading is 420 (A)
